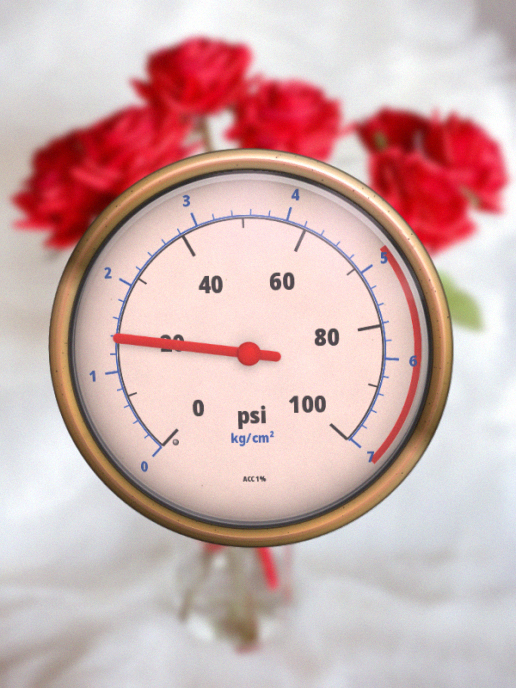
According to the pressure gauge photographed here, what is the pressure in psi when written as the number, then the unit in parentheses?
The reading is 20 (psi)
